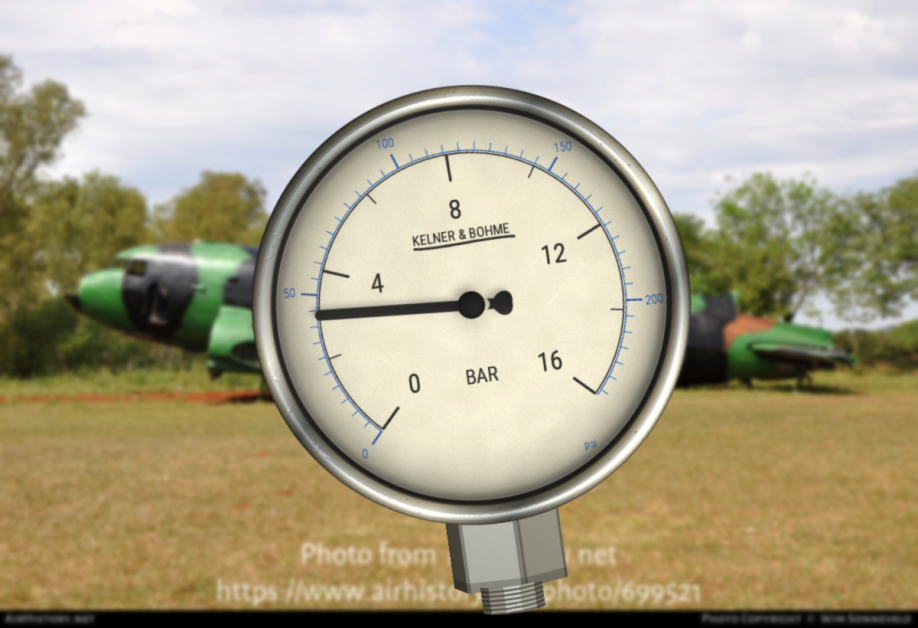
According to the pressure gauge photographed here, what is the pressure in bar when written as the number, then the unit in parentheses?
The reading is 3 (bar)
